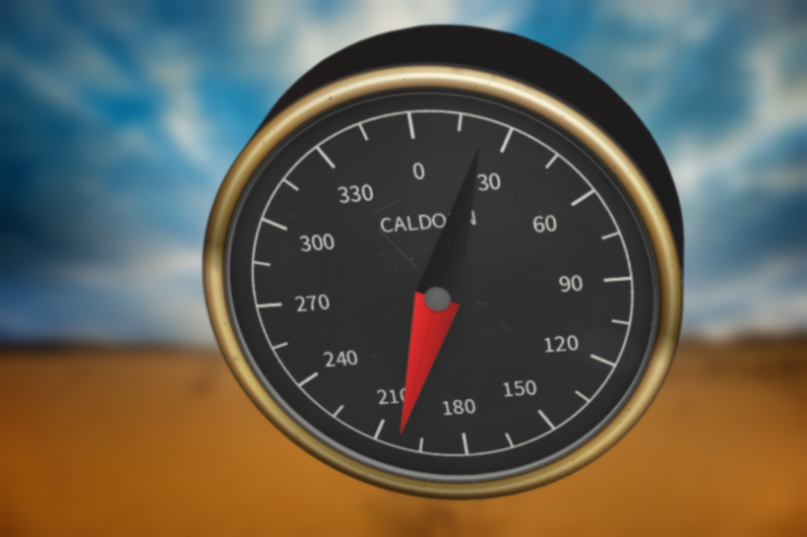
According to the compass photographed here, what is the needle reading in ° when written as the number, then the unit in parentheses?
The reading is 202.5 (°)
